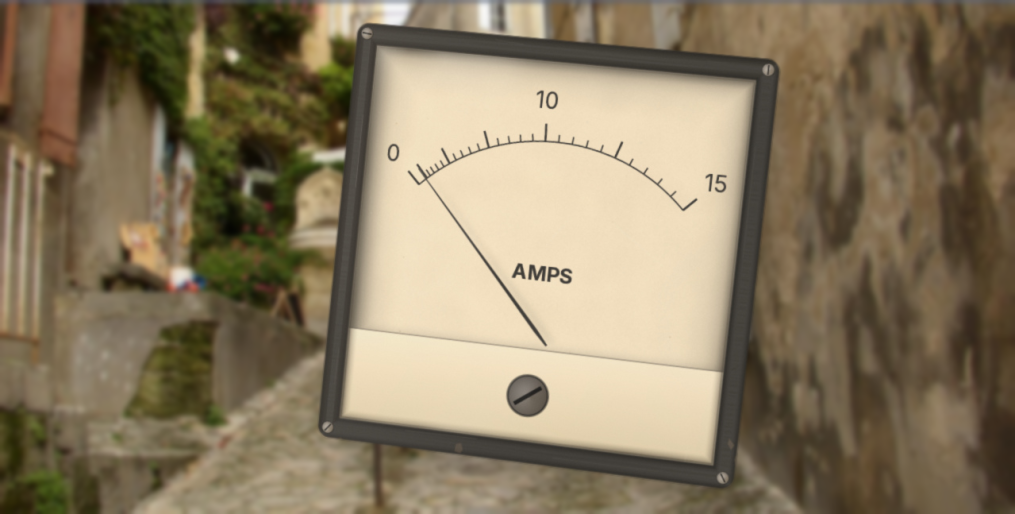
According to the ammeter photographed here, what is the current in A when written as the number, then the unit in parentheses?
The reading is 2.5 (A)
